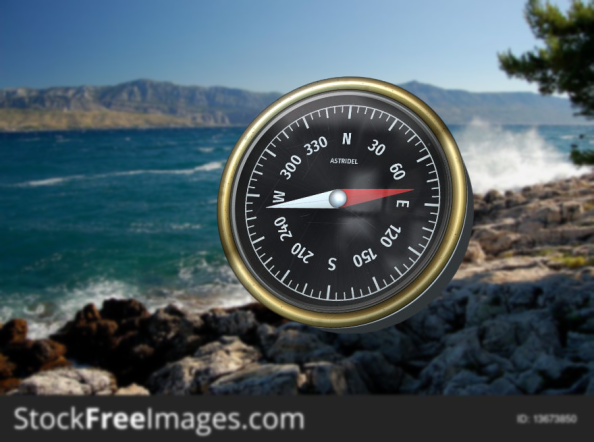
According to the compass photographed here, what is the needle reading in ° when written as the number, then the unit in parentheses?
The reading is 80 (°)
